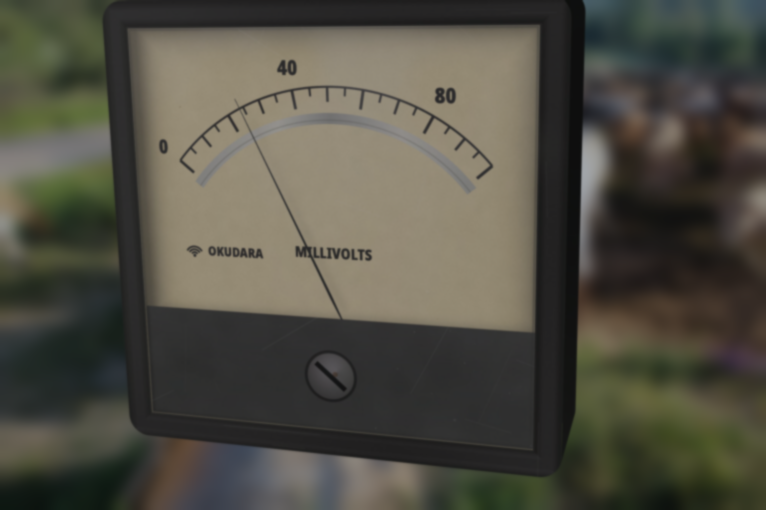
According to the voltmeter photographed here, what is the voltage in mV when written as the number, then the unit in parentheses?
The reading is 25 (mV)
